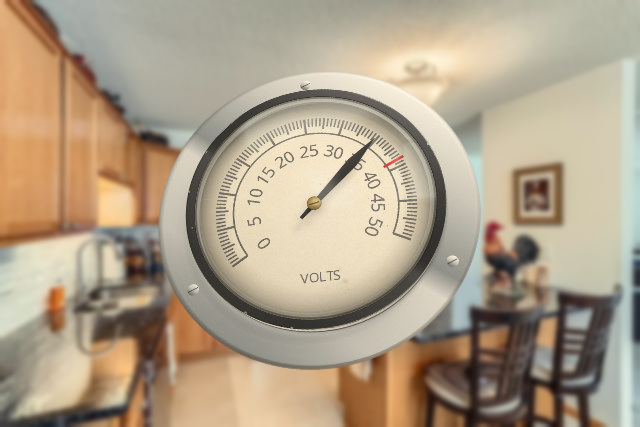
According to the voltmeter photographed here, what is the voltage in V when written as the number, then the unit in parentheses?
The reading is 35 (V)
